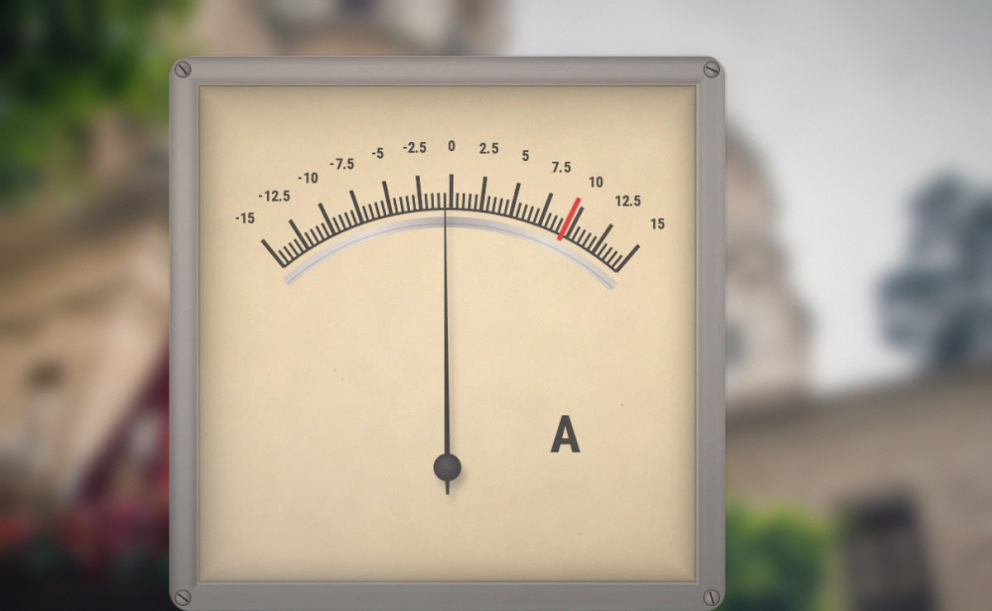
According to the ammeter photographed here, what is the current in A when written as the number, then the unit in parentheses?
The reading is -0.5 (A)
